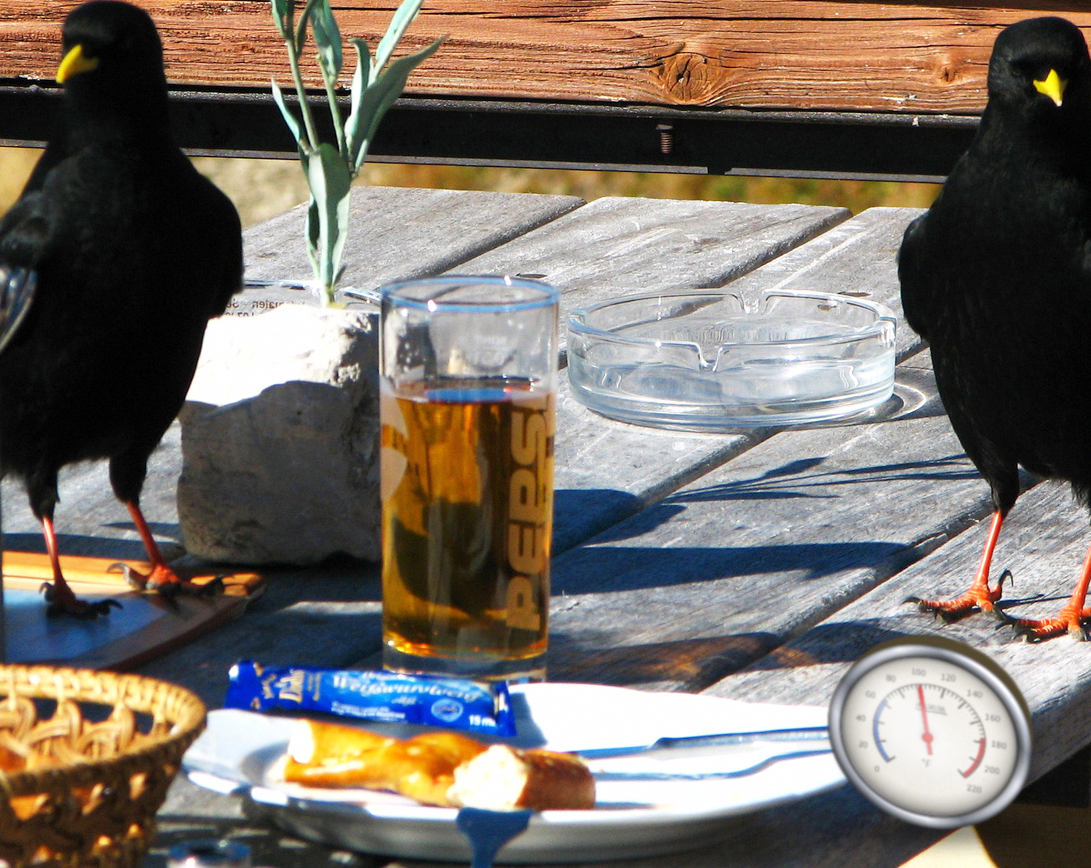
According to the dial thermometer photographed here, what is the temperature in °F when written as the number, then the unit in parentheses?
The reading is 100 (°F)
